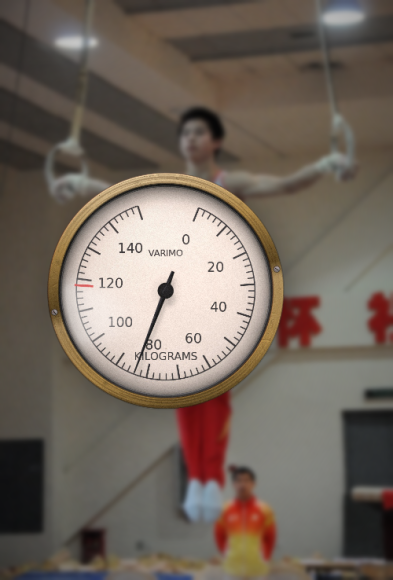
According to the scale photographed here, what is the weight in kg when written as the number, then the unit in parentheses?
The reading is 84 (kg)
